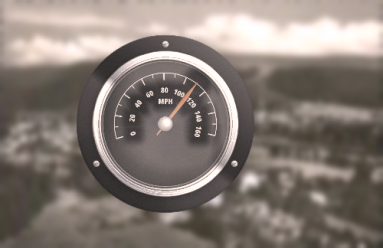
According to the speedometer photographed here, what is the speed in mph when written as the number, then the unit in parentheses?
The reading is 110 (mph)
